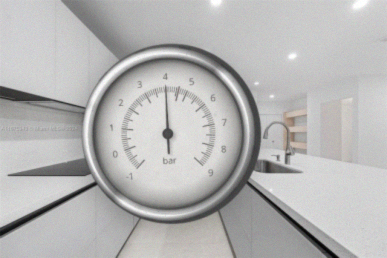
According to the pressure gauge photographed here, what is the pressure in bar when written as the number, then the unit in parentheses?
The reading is 4 (bar)
